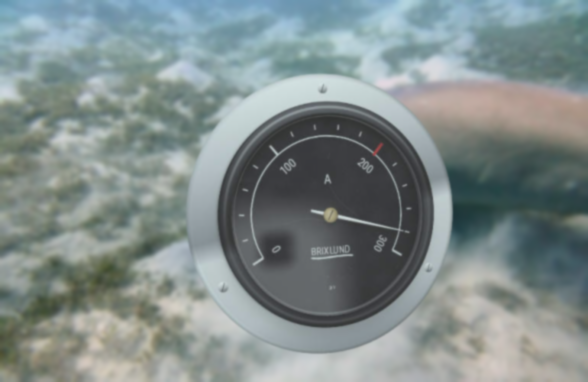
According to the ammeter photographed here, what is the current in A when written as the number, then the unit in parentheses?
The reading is 280 (A)
